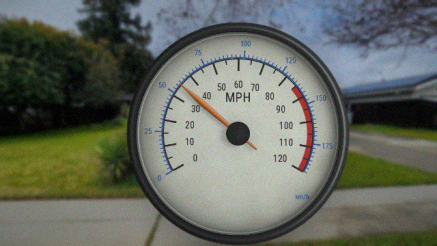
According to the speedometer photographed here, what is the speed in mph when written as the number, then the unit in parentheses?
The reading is 35 (mph)
